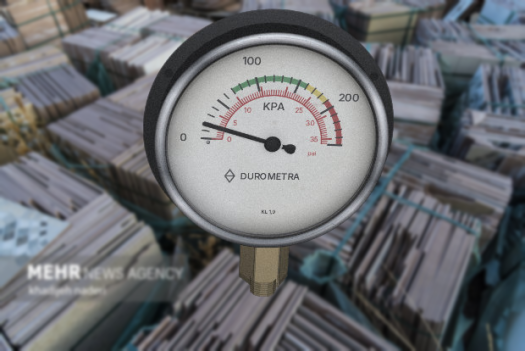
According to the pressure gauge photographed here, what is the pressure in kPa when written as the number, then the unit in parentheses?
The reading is 20 (kPa)
